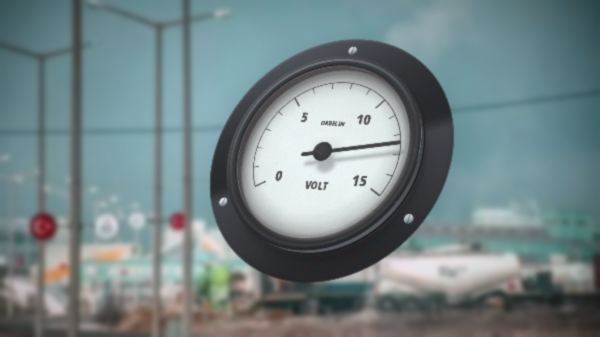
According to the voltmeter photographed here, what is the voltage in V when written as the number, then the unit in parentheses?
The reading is 12.5 (V)
